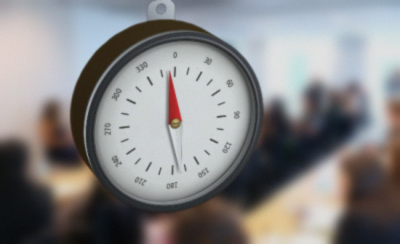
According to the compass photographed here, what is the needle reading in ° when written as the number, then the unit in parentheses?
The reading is 352.5 (°)
